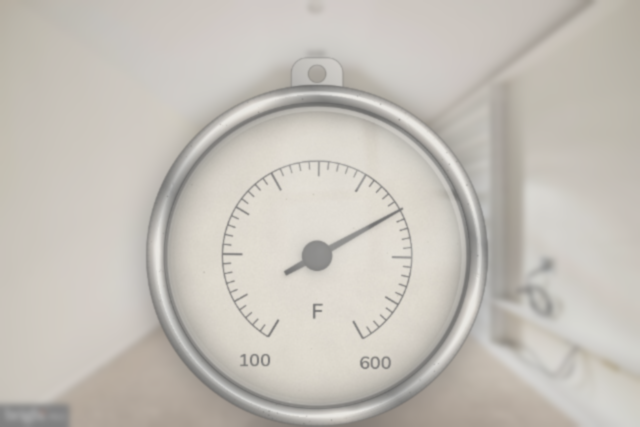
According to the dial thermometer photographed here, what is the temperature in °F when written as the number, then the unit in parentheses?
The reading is 450 (°F)
